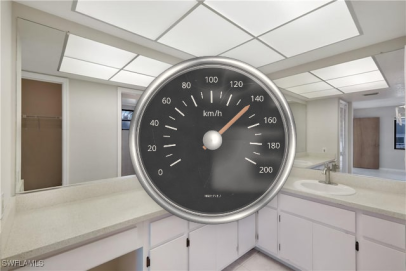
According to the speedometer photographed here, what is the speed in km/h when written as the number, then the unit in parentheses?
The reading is 140 (km/h)
